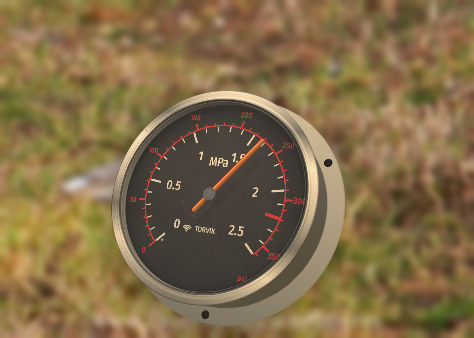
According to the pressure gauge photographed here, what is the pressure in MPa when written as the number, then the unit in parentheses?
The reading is 1.6 (MPa)
